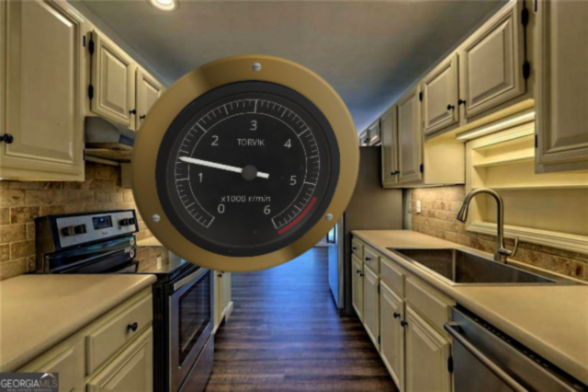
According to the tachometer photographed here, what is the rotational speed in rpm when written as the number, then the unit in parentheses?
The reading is 1400 (rpm)
